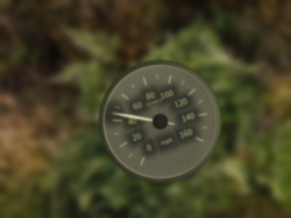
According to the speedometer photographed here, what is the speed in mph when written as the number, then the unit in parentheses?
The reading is 45 (mph)
